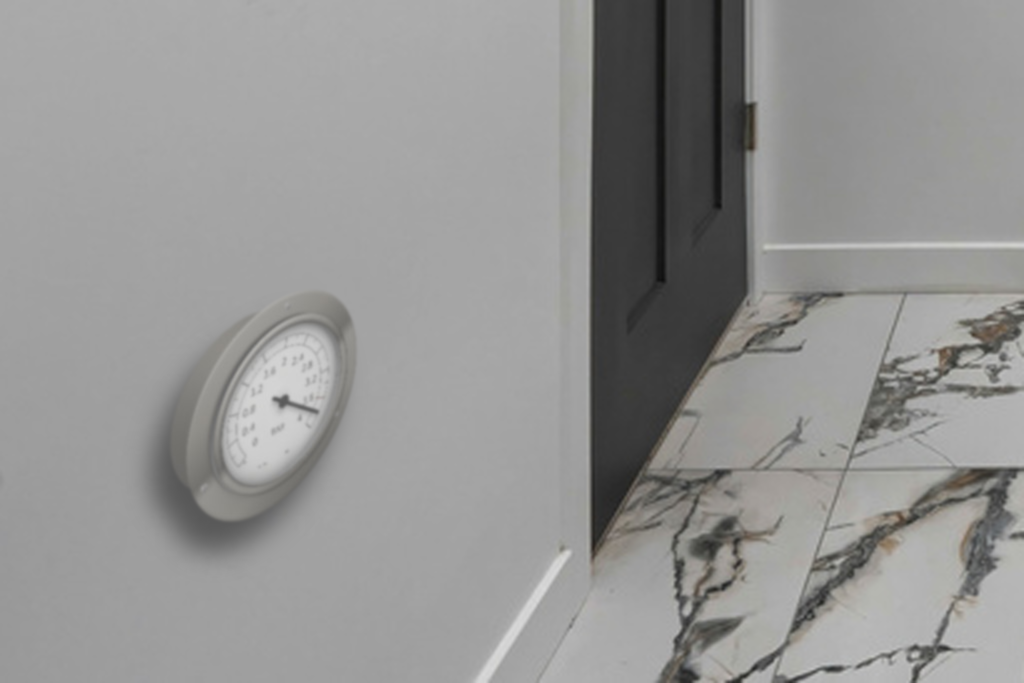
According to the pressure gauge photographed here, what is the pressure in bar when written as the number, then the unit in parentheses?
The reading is 3.8 (bar)
